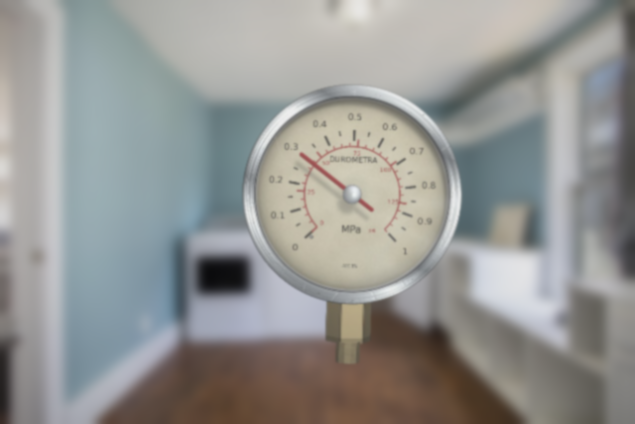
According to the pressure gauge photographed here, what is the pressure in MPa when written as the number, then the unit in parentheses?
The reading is 0.3 (MPa)
